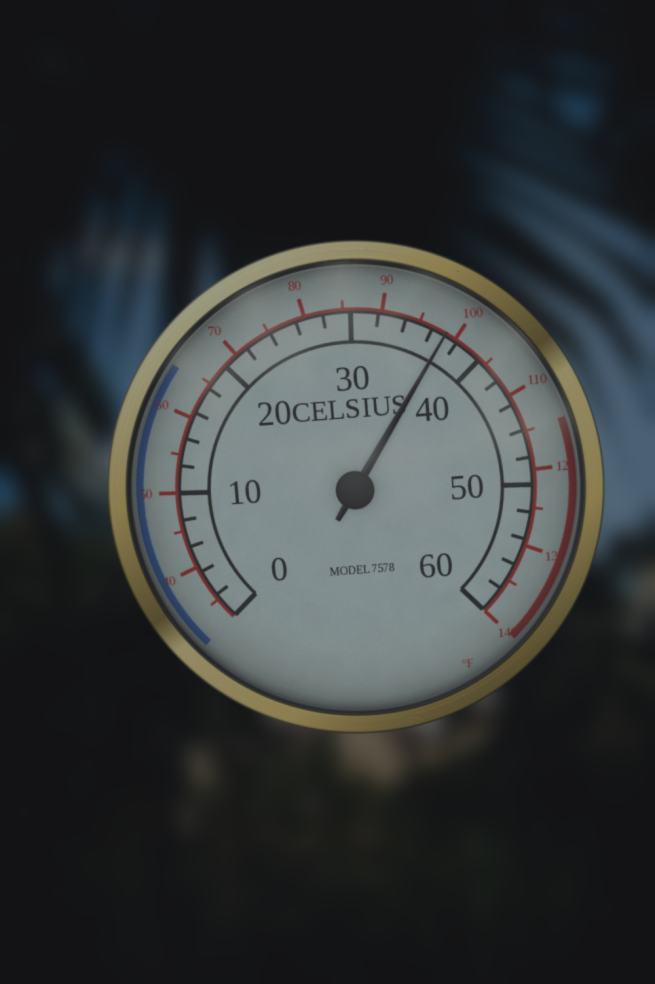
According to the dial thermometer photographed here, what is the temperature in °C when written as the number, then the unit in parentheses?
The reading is 37 (°C)
